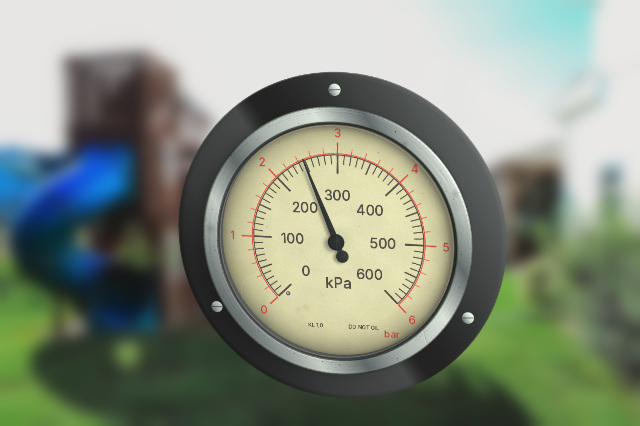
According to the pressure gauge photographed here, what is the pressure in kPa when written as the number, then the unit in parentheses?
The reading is 250 (kPa)
